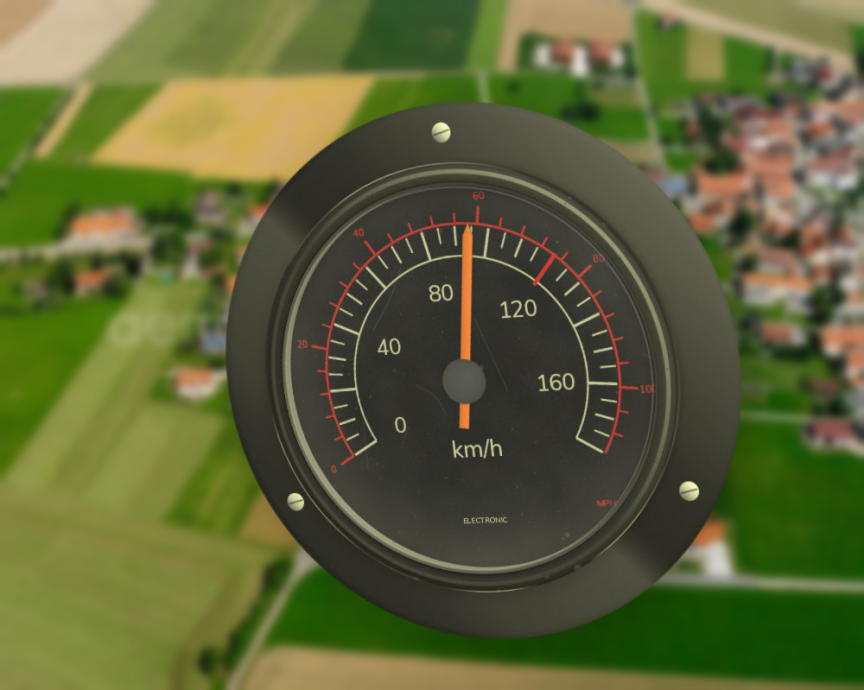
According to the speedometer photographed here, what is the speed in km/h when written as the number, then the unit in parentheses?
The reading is 95 (km/h)
